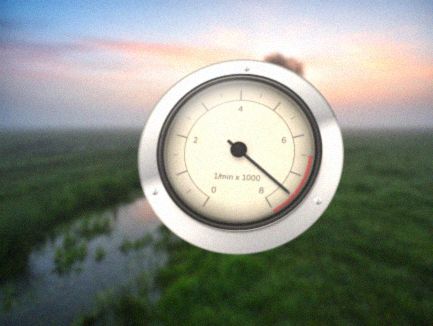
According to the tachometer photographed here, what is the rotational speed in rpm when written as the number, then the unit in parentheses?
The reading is 7500 (rpm)
